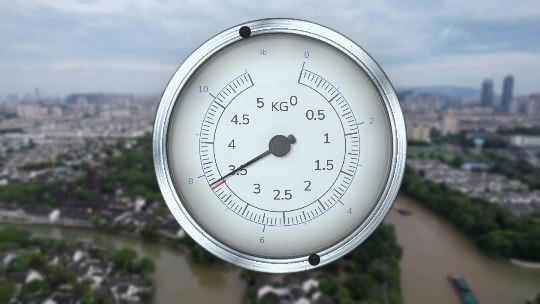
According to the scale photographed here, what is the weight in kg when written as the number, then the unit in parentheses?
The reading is 3.5 (kg)
